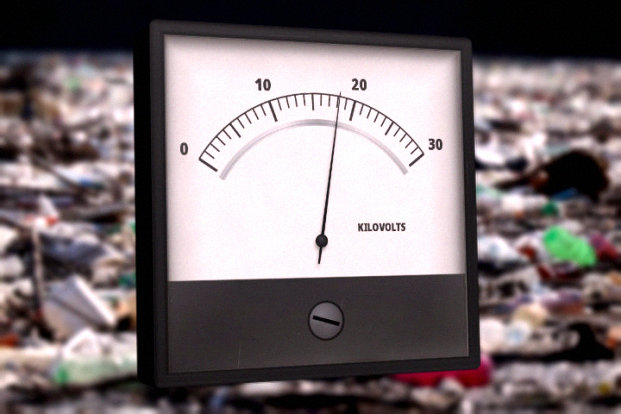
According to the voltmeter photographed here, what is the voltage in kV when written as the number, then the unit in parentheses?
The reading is 18 (kV)
